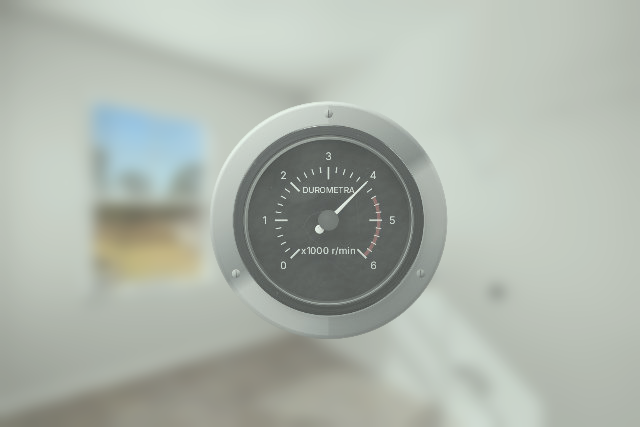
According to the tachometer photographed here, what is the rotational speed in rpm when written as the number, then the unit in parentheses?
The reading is 4000 (rpm)
